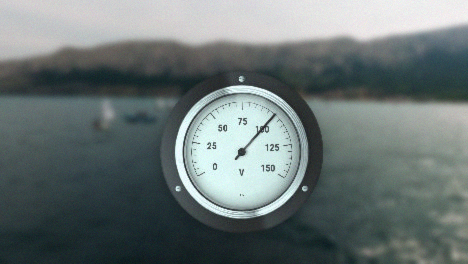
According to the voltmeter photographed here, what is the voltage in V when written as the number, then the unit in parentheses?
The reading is 100 (V)
